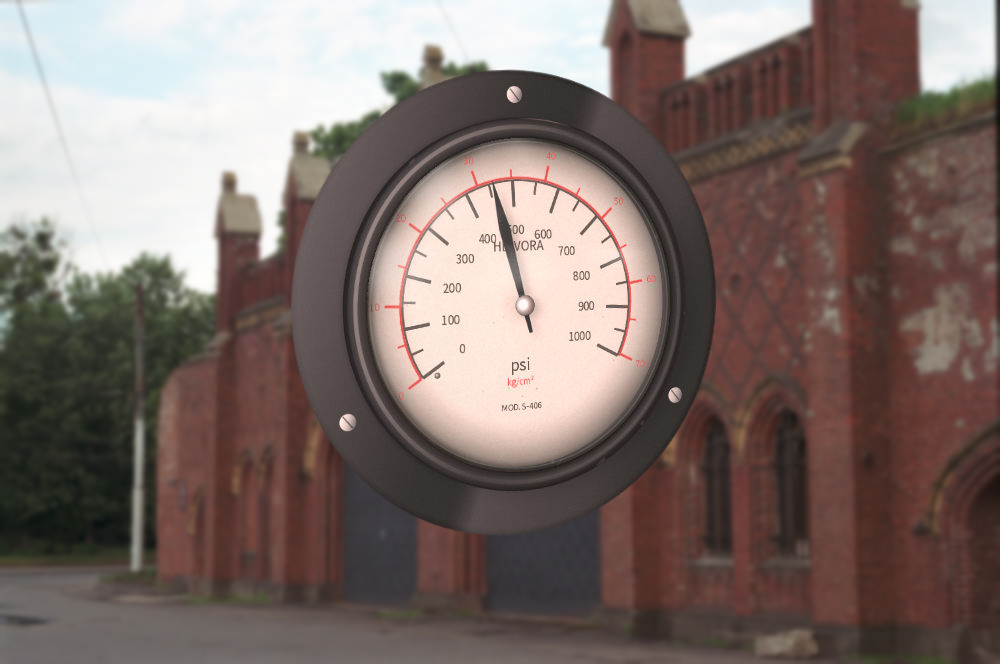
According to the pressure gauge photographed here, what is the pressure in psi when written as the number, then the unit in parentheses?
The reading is 450 (psi)
